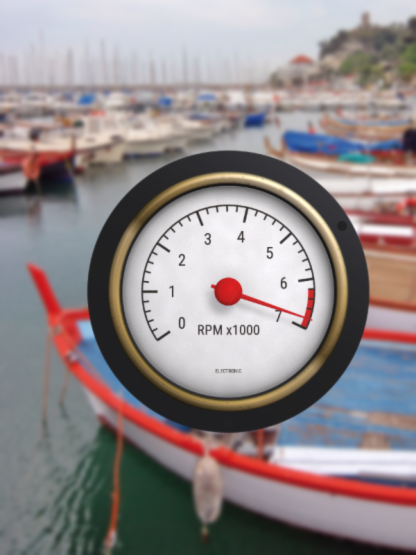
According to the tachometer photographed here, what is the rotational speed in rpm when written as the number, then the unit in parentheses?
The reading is 6800 (rpm)
